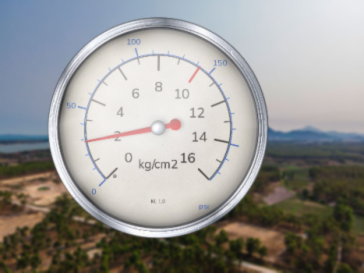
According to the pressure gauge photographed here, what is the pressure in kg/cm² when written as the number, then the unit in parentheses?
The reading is 2 (kg/cm²)
